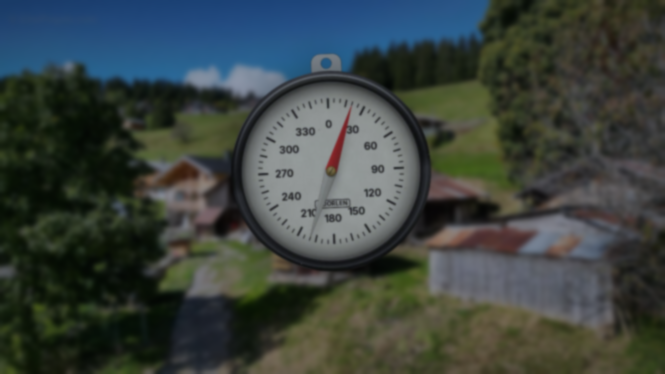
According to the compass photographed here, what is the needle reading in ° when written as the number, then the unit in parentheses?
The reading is 20 (°)
